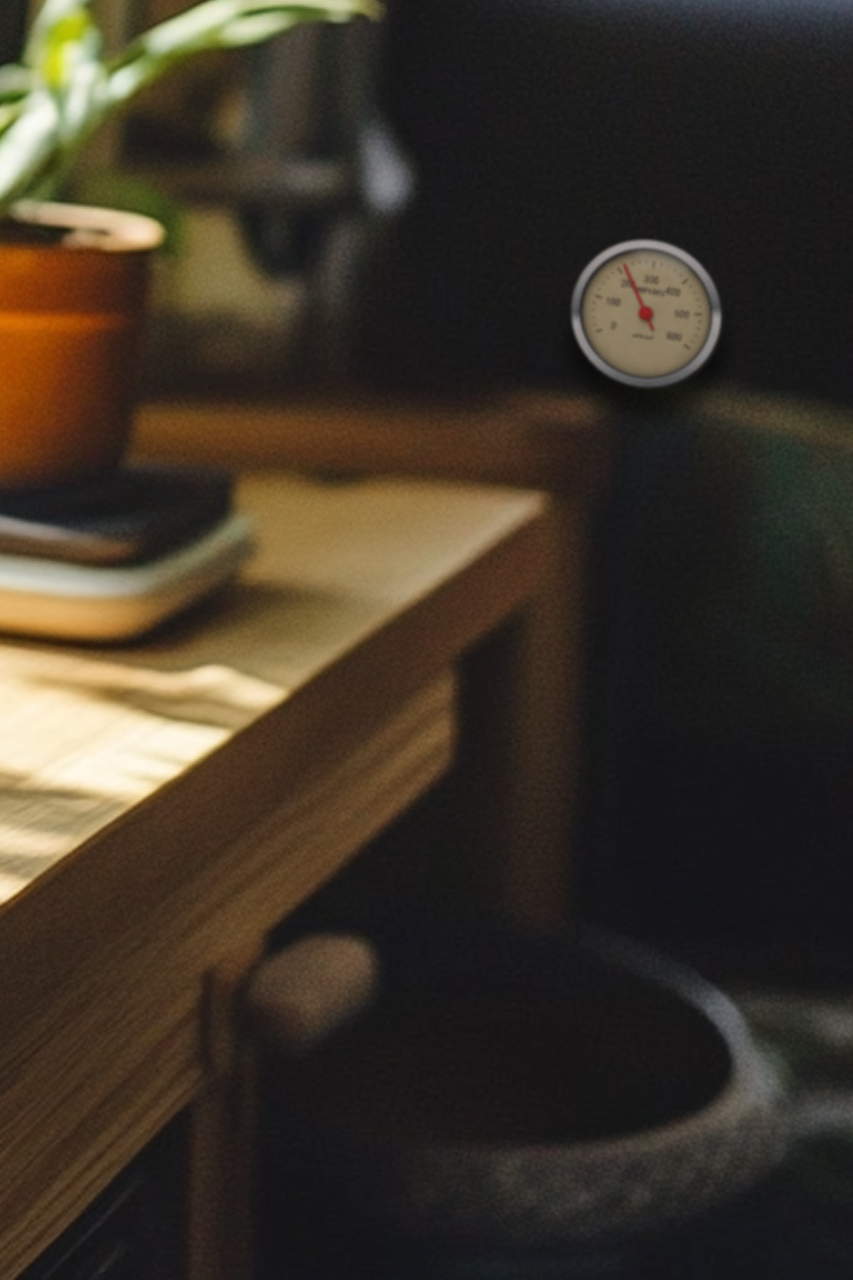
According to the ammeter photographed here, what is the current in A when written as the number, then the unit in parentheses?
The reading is 220 (A)
